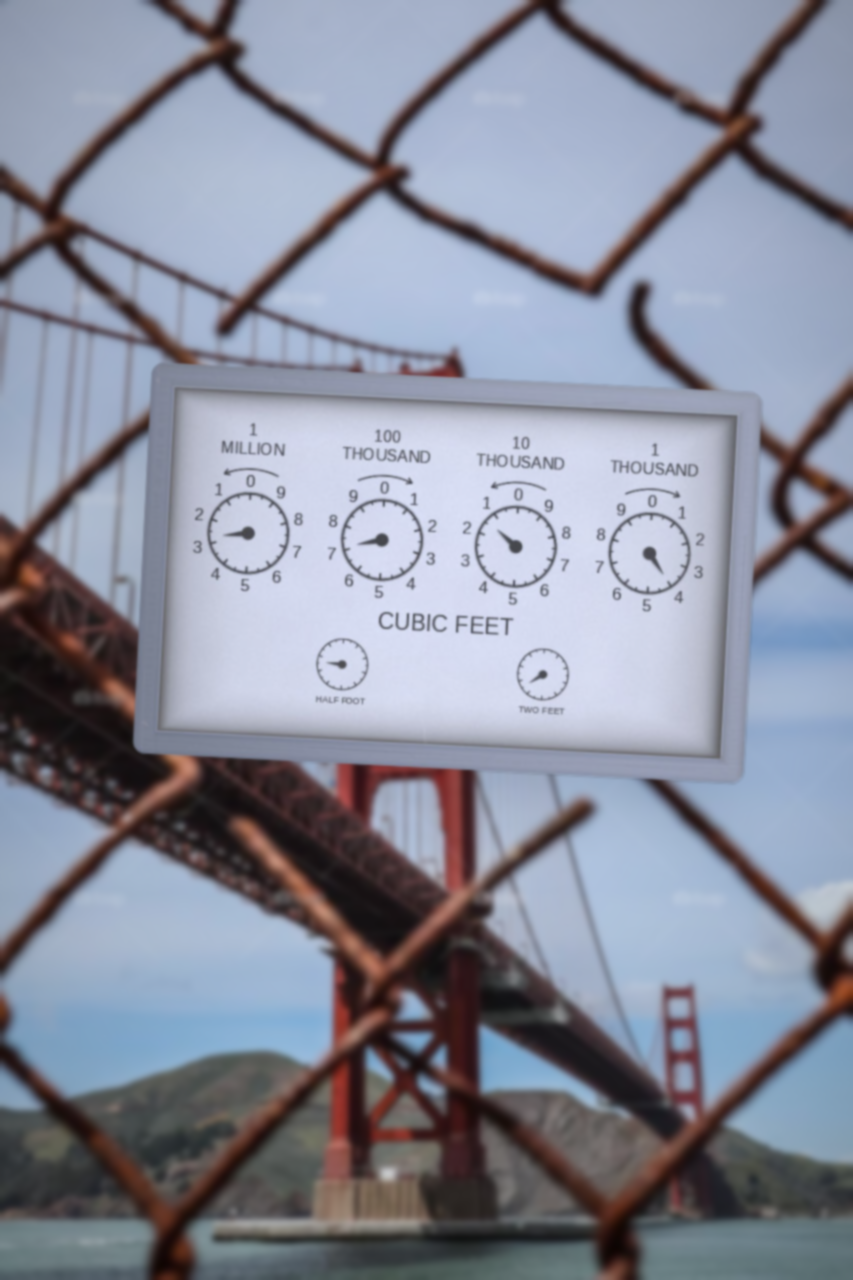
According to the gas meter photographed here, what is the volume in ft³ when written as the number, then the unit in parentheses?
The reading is 271400 (ft³)
